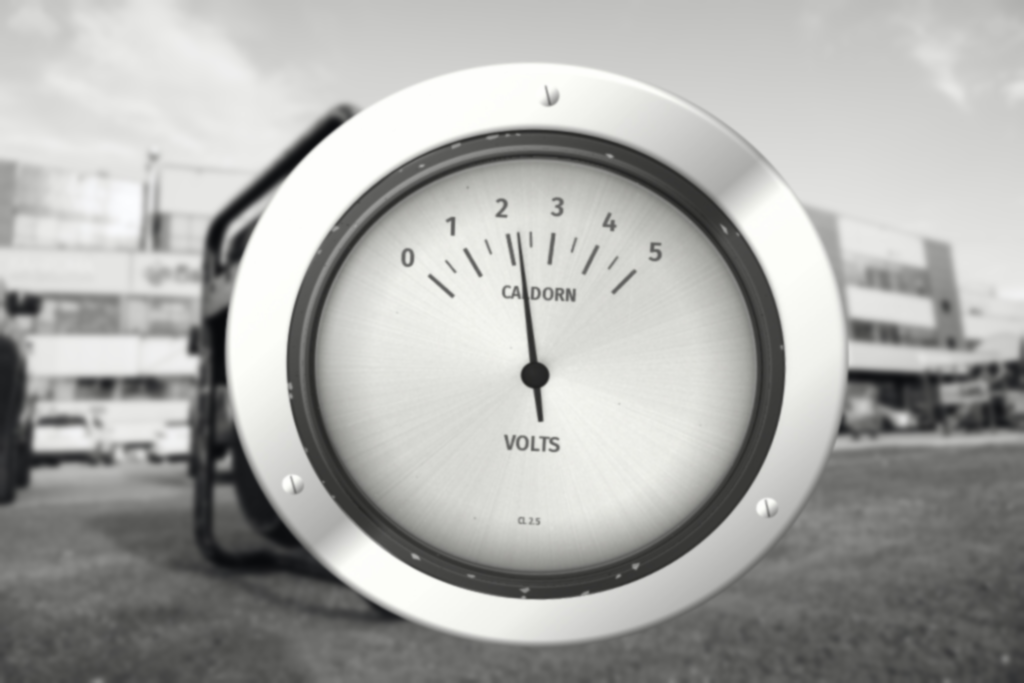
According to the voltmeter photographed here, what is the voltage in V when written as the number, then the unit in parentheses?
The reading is 2.25 (V)
